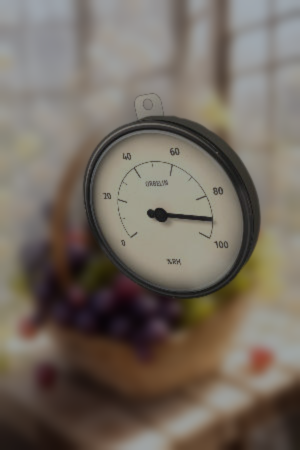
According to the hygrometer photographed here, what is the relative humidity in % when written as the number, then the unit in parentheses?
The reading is 90 (%)
